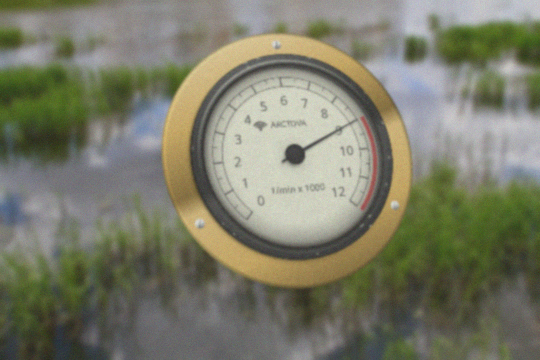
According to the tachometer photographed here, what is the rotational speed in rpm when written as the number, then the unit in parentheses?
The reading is 9000 (rpm)
